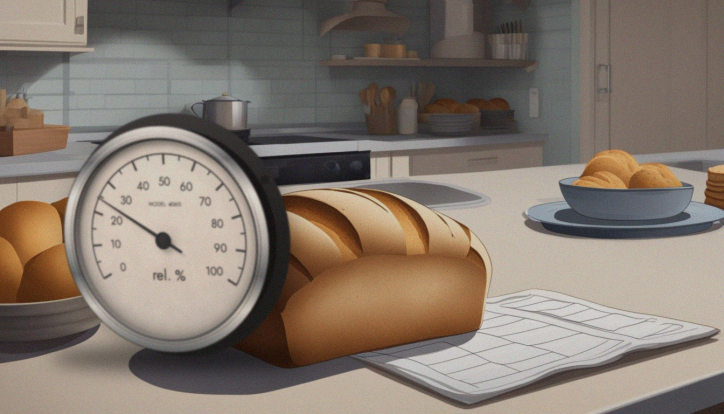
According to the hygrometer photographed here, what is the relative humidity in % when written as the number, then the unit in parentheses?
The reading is 25 (%)
